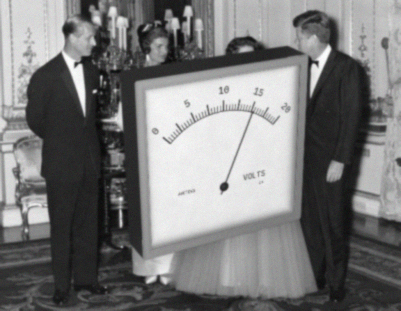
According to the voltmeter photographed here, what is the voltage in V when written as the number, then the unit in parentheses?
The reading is 15 (V)
